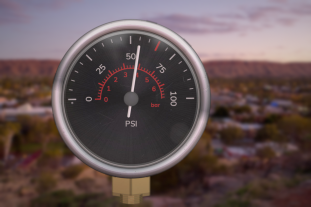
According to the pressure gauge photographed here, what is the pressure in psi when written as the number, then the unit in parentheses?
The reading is 55 (psi)
